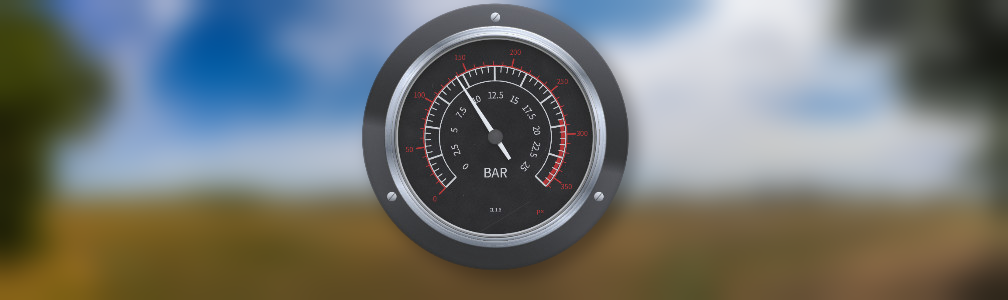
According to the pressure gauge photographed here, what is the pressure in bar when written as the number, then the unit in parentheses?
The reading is 9.5 (bar)
